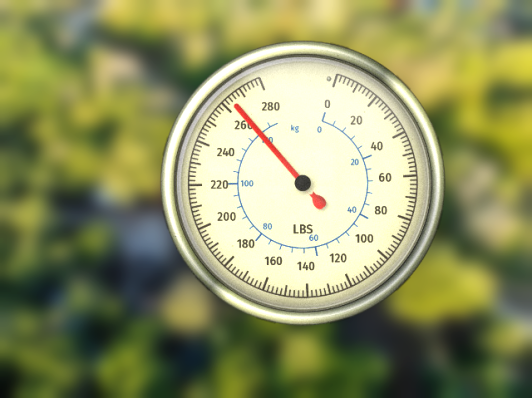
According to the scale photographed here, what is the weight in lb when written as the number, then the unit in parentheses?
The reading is 264 (lb)
